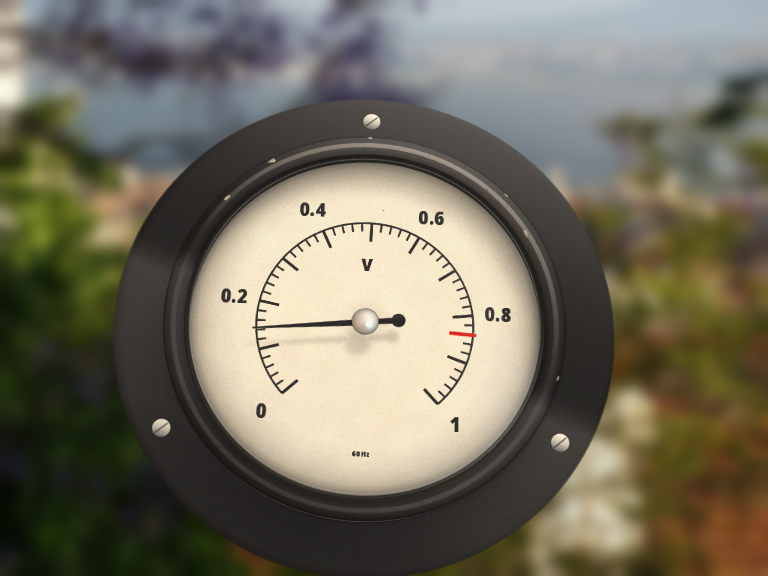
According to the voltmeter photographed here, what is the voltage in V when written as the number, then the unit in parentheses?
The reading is 0.14 (V)
